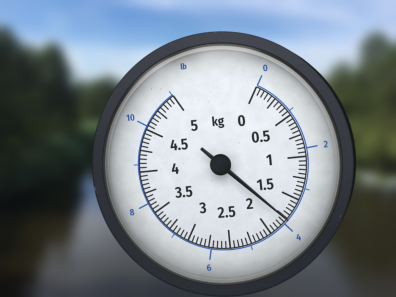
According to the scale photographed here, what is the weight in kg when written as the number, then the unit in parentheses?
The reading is 1.75 (kg)
